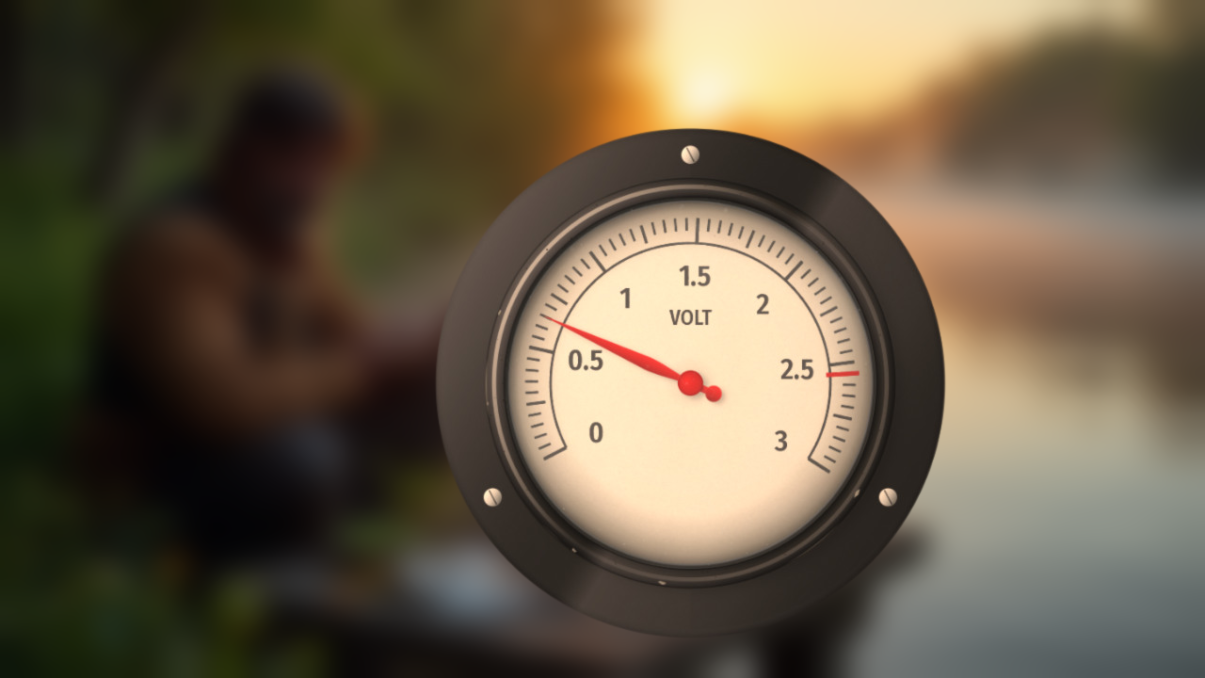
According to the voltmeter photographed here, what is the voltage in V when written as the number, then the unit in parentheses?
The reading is 0.65 (V)
